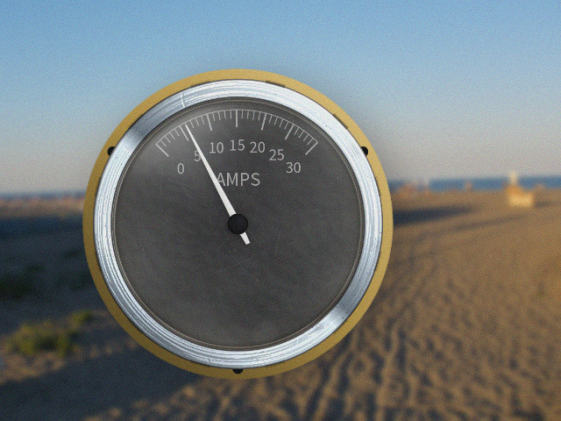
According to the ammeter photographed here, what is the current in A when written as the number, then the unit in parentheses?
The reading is 6 (A)
